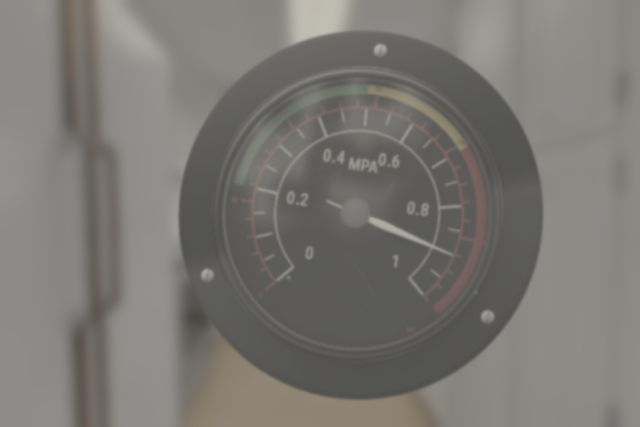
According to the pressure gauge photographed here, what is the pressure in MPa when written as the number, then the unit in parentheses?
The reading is 0.9 (MPa)
